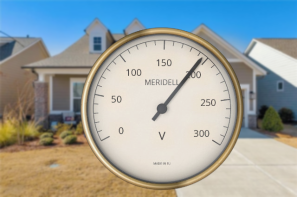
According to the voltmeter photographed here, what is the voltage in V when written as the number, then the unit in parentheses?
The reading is 195 (V)
